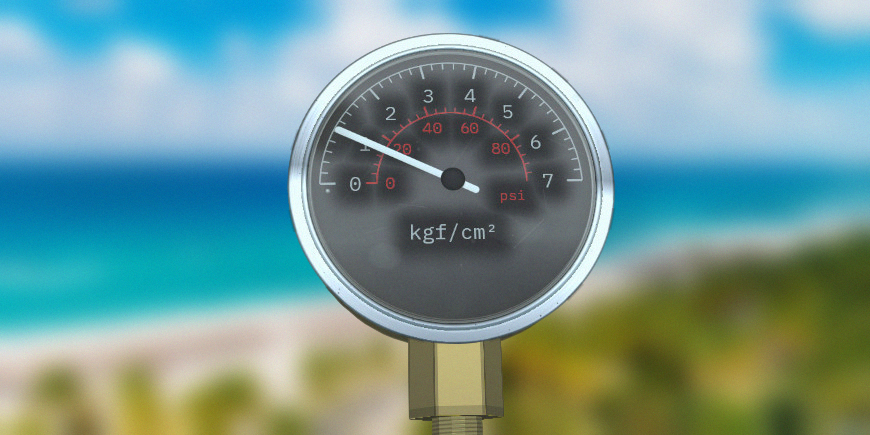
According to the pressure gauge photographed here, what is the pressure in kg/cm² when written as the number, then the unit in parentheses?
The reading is 1 (kg/cm²)
